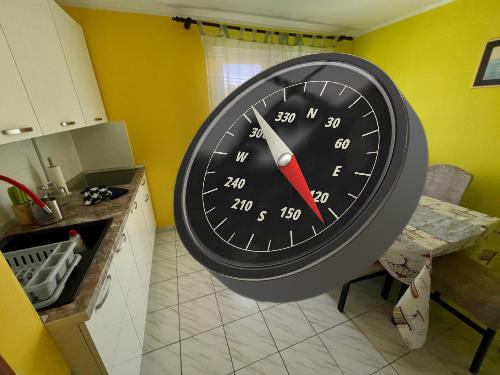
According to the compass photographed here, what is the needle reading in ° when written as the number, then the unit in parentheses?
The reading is 127.5 (°)
